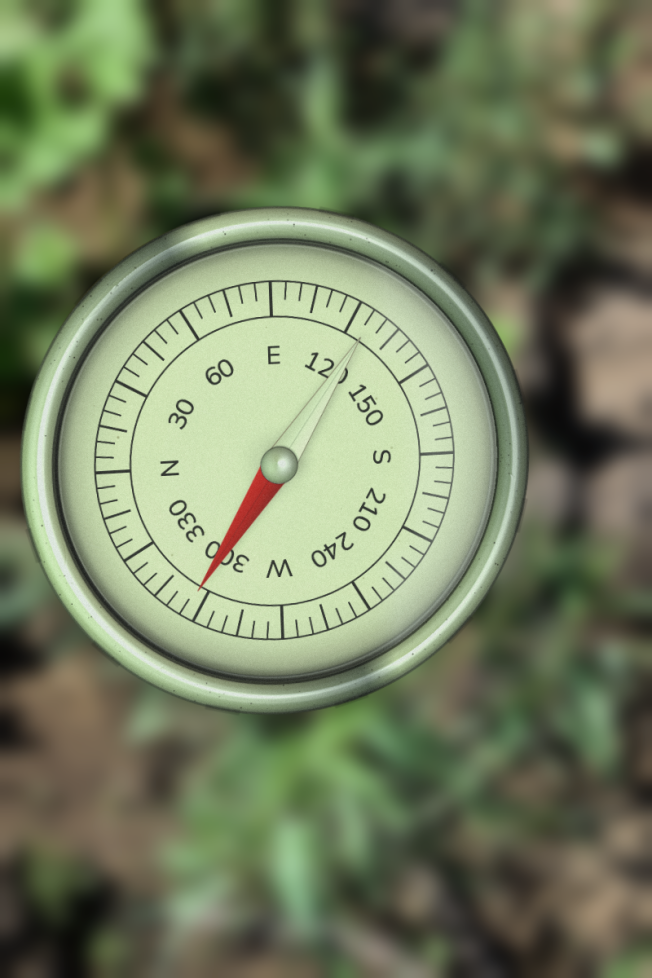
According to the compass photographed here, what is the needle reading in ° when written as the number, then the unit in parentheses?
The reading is 305 (°)
